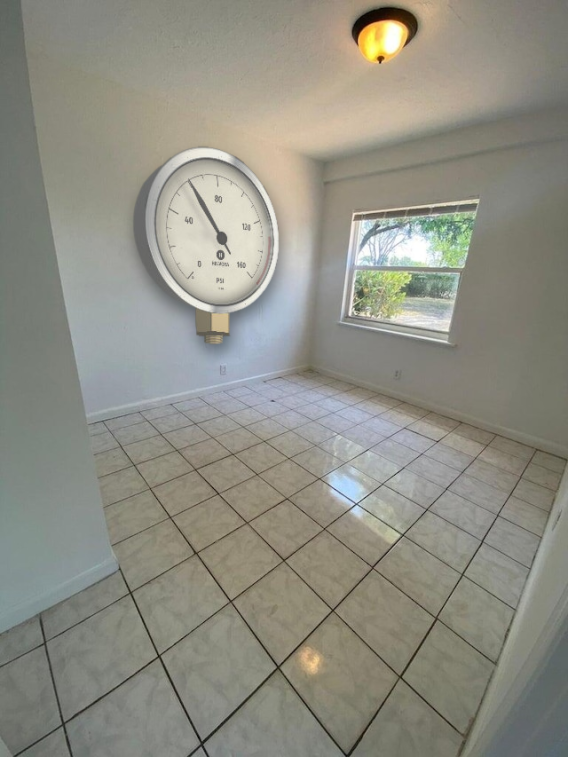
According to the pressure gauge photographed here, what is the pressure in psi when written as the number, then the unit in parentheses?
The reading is 60 (psi)
